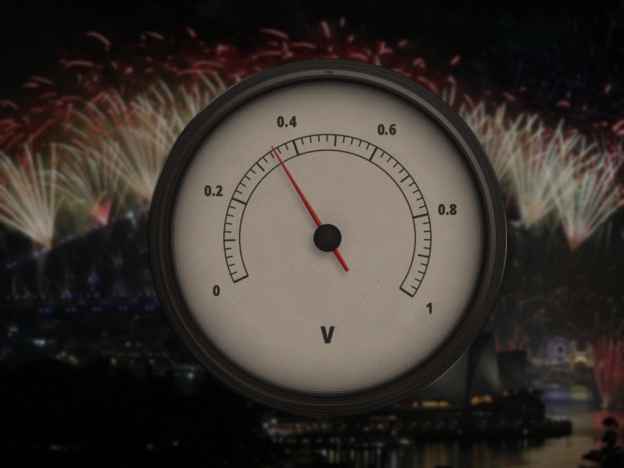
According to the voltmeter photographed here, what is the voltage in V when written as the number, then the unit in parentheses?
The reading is 0.35 (V)
